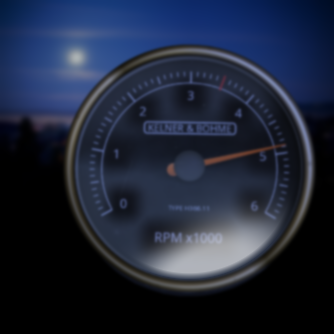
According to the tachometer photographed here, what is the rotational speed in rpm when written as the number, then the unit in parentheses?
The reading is 4900 (rpm)
